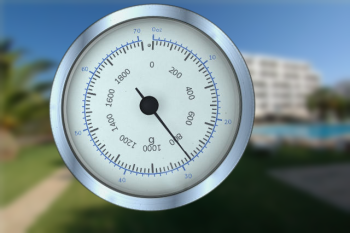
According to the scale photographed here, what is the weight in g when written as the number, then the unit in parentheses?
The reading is 800 (g)
